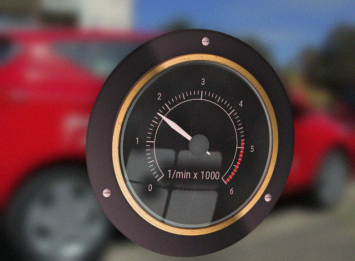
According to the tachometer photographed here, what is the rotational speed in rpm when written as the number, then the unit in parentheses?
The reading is 1700 (rpm)
